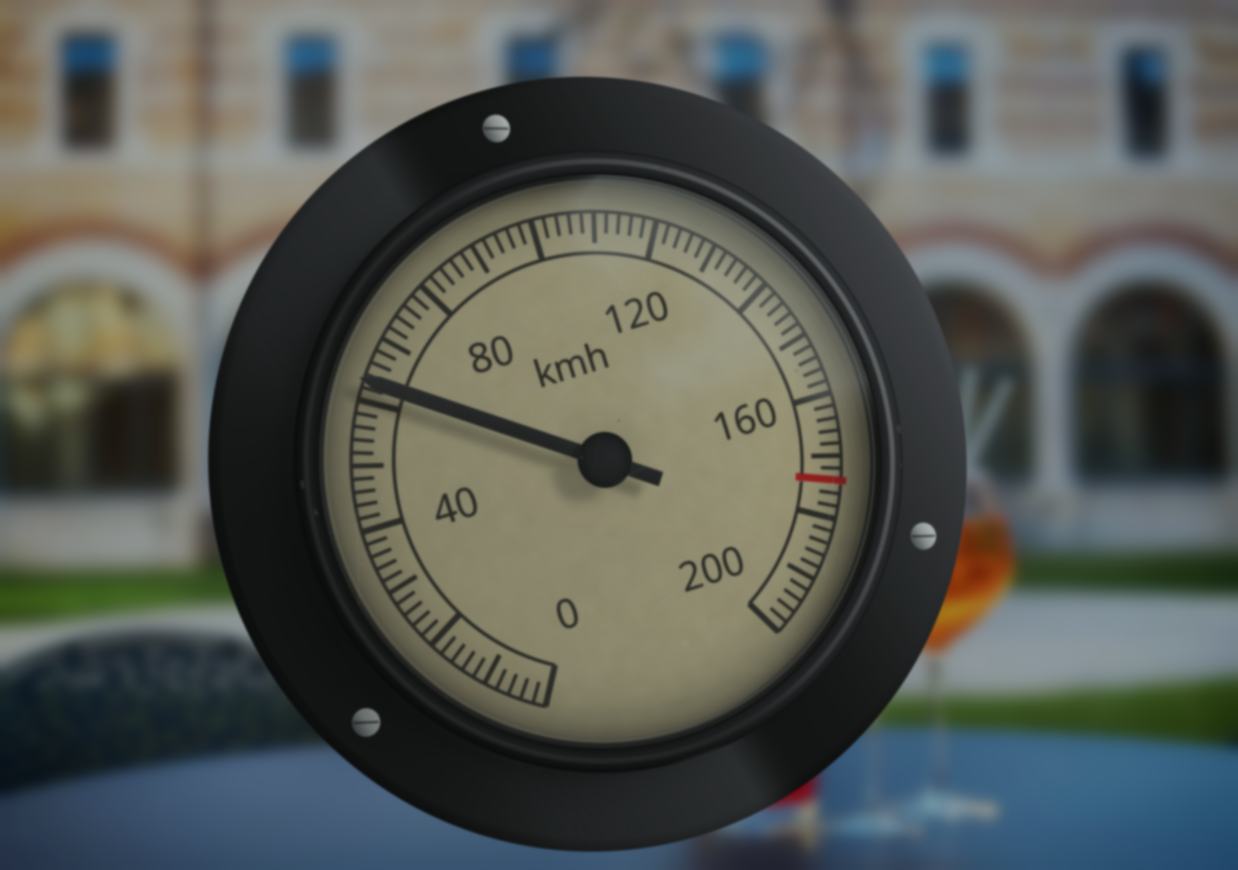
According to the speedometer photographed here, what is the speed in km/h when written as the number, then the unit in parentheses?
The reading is 63 (km/h)
